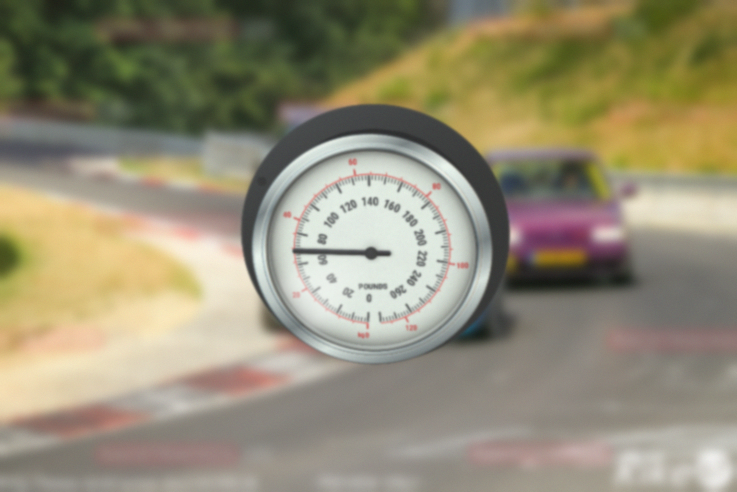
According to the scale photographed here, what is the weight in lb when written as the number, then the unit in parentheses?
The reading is 70 (lb)
